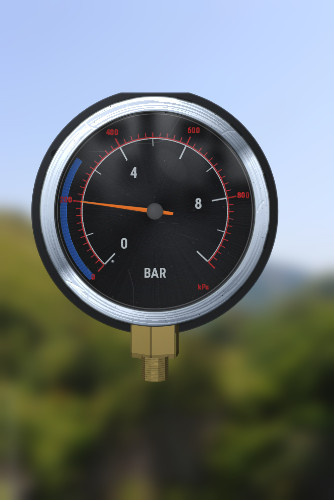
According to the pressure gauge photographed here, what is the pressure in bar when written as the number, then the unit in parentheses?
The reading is 2 (bar)
